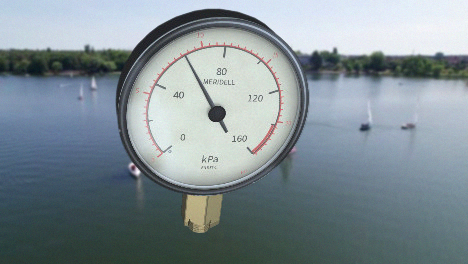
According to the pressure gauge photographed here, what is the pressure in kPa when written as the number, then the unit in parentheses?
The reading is 60 (kPa)
